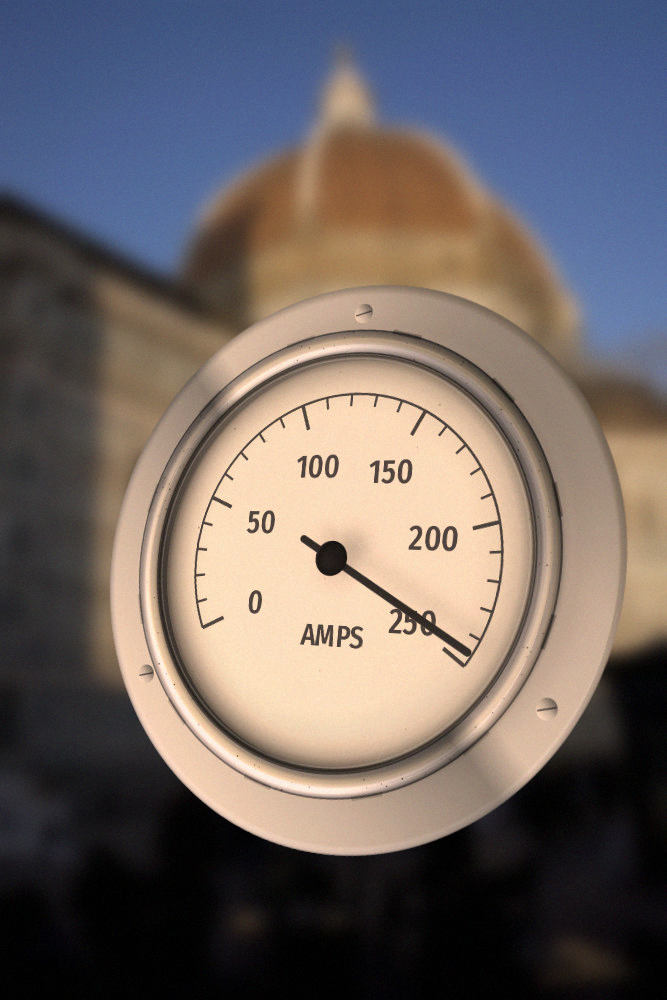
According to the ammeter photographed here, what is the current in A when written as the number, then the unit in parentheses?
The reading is 245 (A)
